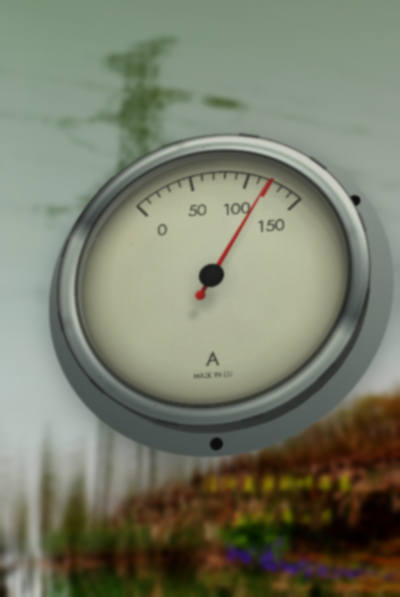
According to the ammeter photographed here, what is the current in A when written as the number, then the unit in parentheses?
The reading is 120 (A)
